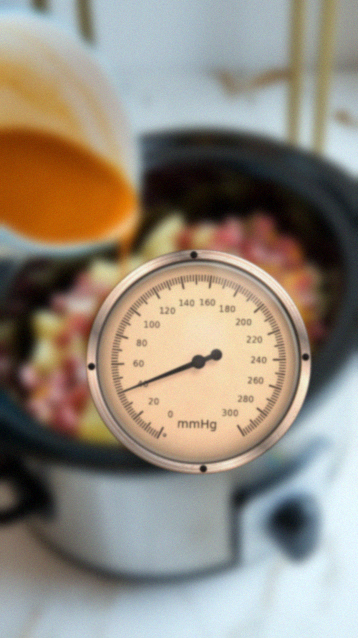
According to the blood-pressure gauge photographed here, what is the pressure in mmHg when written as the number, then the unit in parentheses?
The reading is 40 (mmHg)
